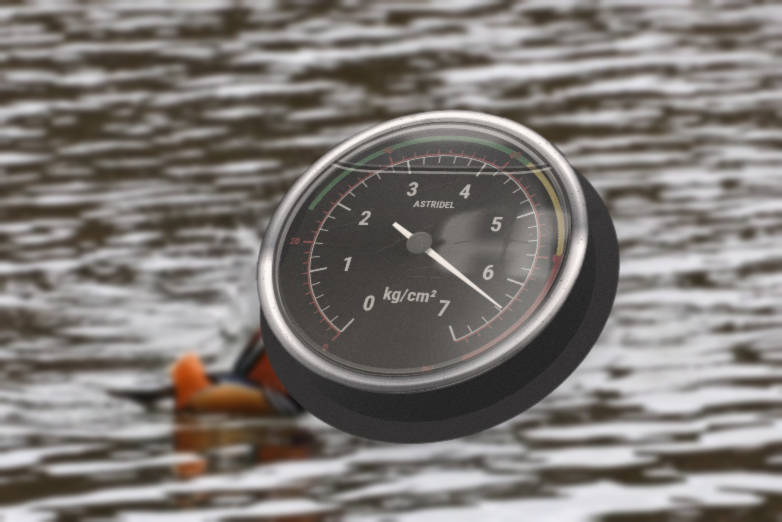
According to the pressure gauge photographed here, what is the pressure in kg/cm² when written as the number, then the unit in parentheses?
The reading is 6.4 (kg/cm²)
